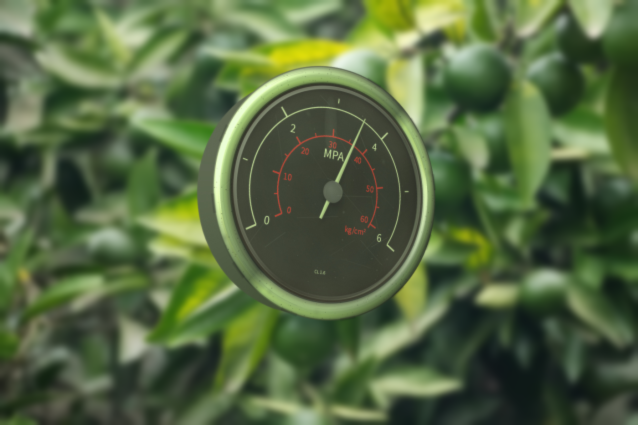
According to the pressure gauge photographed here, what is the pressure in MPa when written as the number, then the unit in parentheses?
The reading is 3.5 (MPa)
